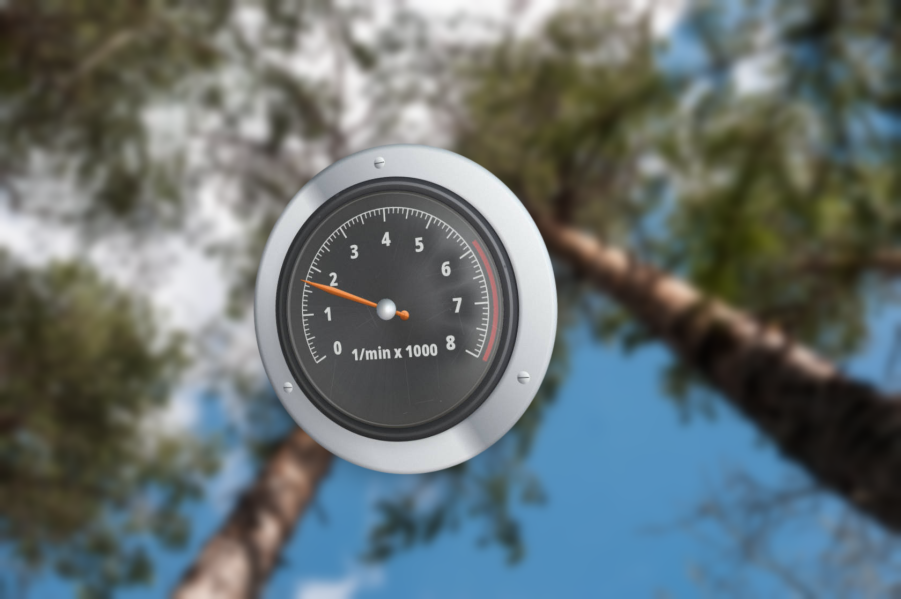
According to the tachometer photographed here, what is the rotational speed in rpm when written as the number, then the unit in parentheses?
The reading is 1700 (rpm)
